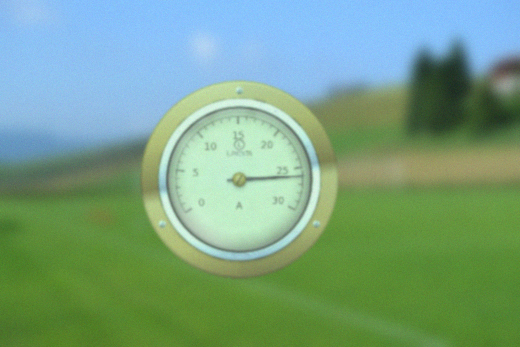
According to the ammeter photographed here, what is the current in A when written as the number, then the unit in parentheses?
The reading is 26 (A)
